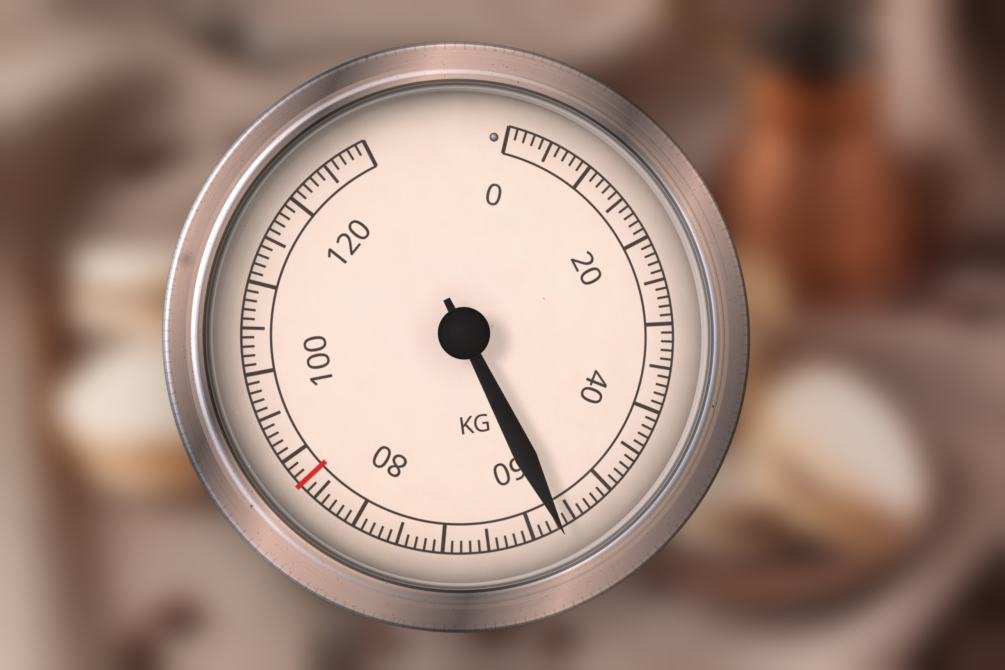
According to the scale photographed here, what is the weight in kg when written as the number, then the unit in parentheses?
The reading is 57 (kg)
